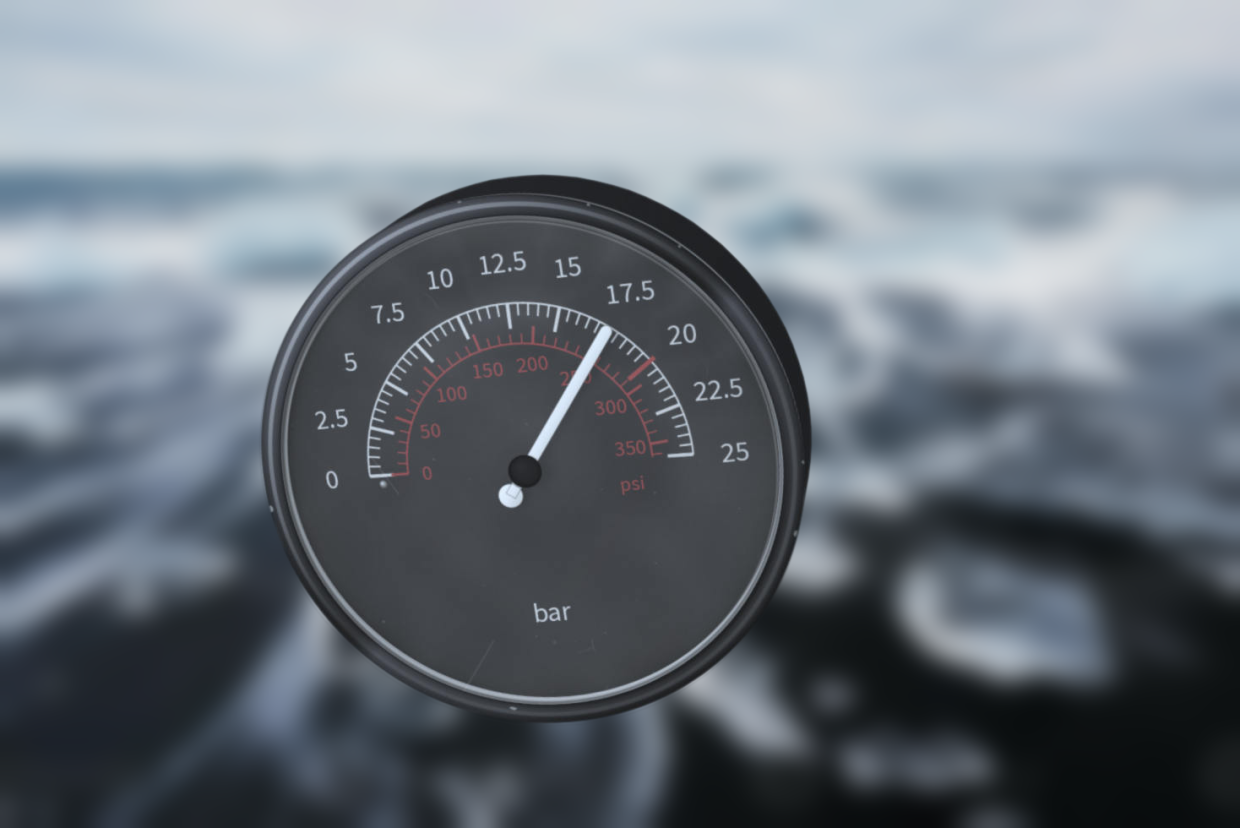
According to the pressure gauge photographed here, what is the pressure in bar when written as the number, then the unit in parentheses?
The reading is 17.5 (bar)
